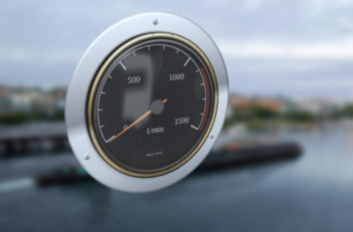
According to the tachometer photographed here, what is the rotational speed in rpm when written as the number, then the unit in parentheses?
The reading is 0 (rpm)
